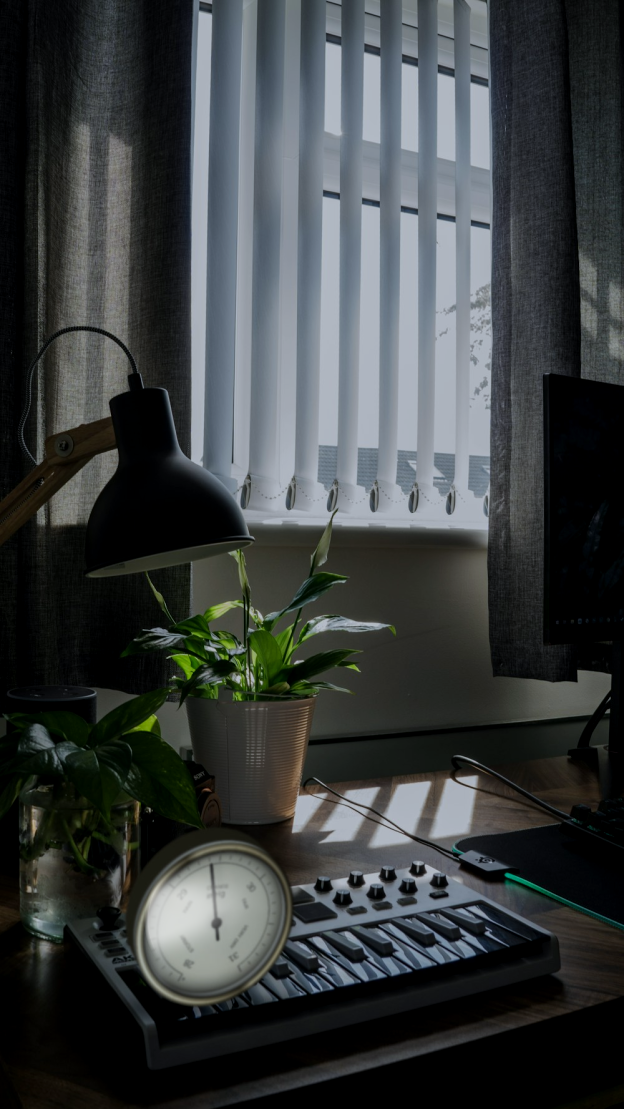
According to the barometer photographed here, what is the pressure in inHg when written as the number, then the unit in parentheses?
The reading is 29.4 (inHg)
